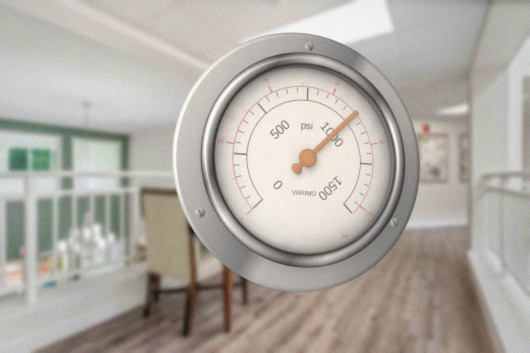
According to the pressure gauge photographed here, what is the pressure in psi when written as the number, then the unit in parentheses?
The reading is 1000 (psi)
